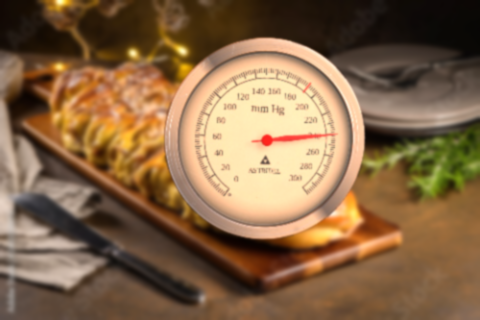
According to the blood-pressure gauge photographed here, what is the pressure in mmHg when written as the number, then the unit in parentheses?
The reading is 240 (mmHg)
